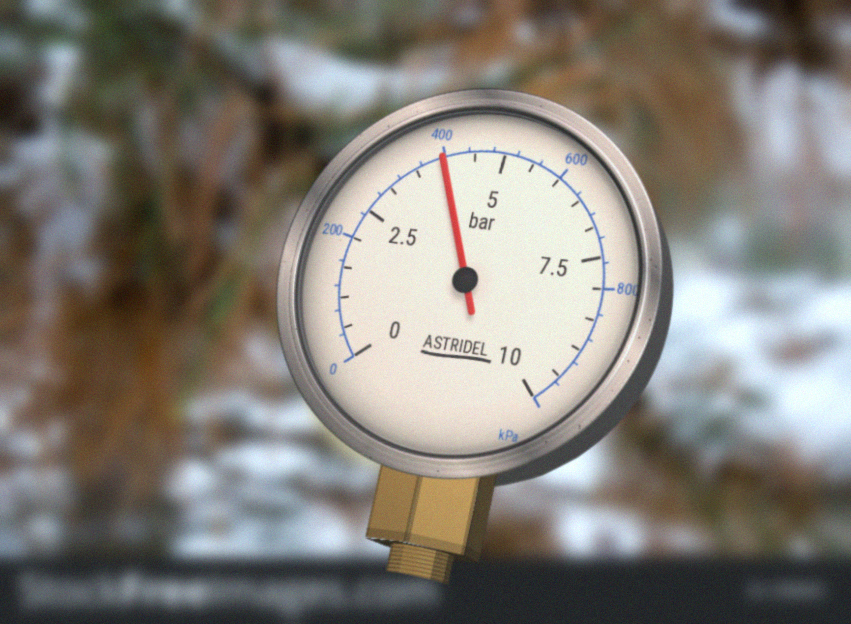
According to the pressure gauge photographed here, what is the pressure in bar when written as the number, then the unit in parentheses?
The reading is 4 (bar)
